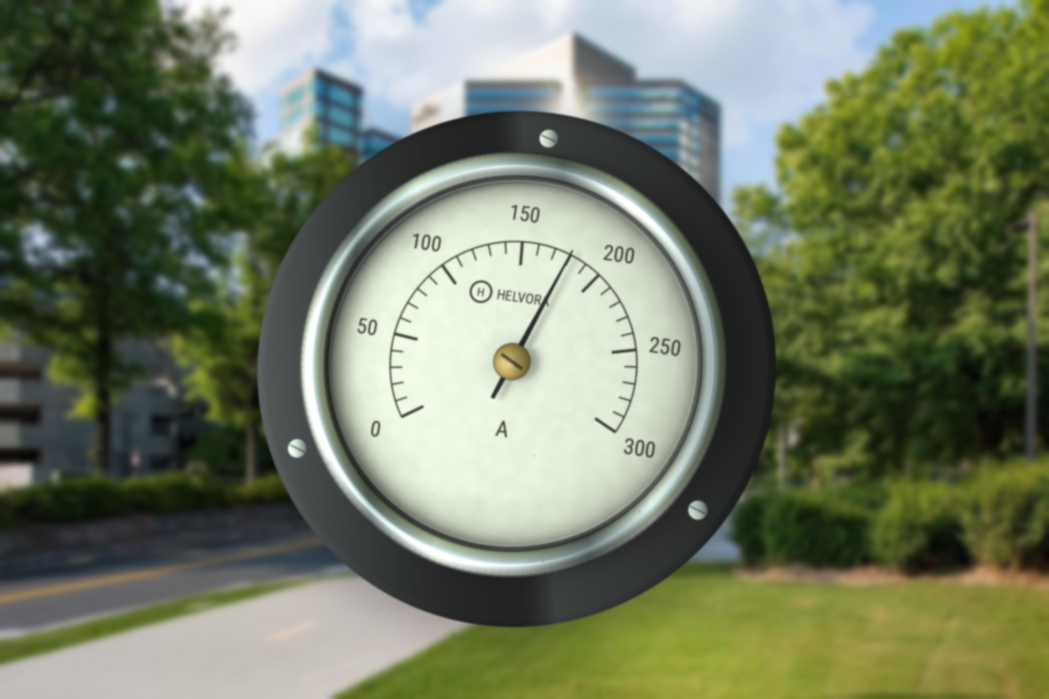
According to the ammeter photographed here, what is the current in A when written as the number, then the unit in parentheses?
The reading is 180 (A)
